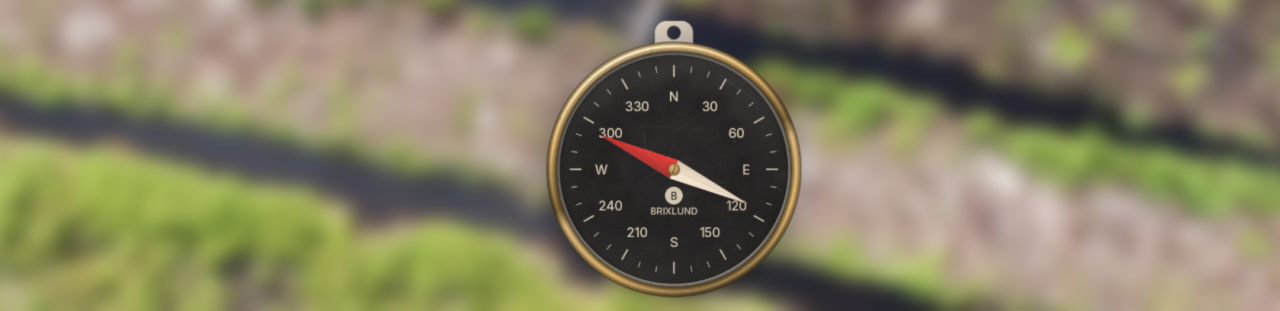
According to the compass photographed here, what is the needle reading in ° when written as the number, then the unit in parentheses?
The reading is 295 (°)
